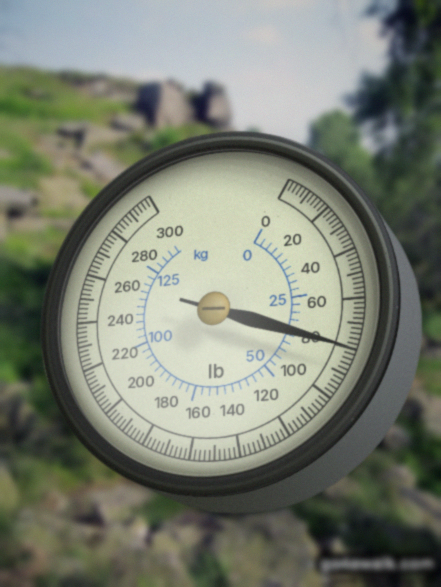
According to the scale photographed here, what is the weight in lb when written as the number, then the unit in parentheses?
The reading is 80 (lb)
